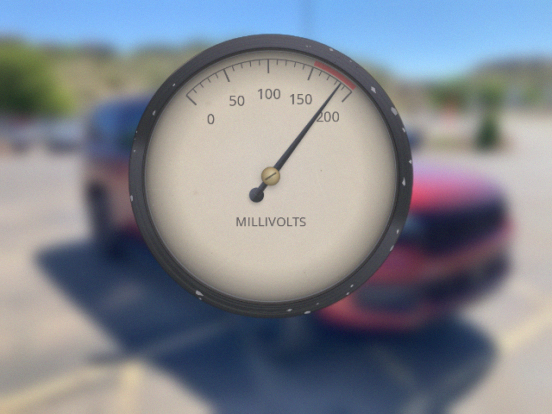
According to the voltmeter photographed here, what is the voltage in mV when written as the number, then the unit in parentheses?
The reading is 185 (mV)
